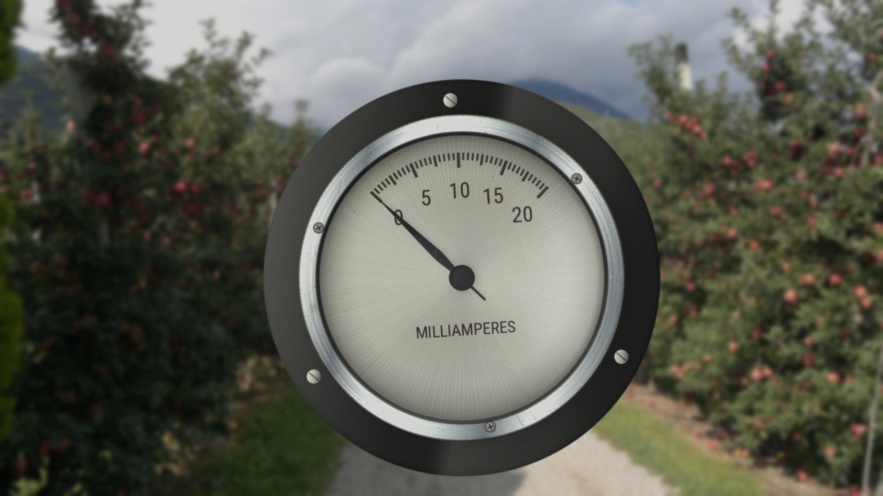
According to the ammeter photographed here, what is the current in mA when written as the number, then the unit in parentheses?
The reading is 0 (mA)
